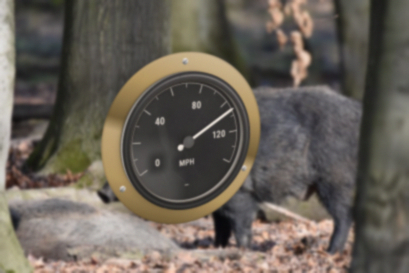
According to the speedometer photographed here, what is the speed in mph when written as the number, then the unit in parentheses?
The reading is 105 (mph)
